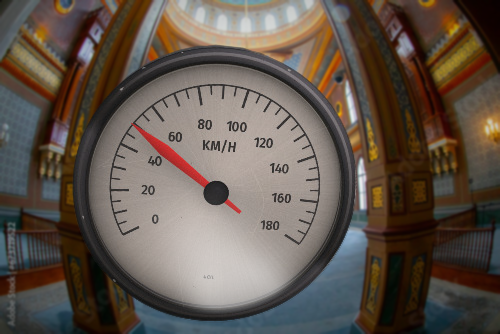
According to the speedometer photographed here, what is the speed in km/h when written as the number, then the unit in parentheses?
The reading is 50 (km/h)
